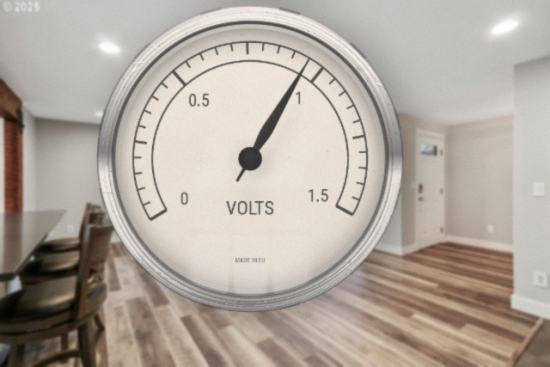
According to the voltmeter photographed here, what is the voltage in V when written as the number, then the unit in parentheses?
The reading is 0.95 (V)
